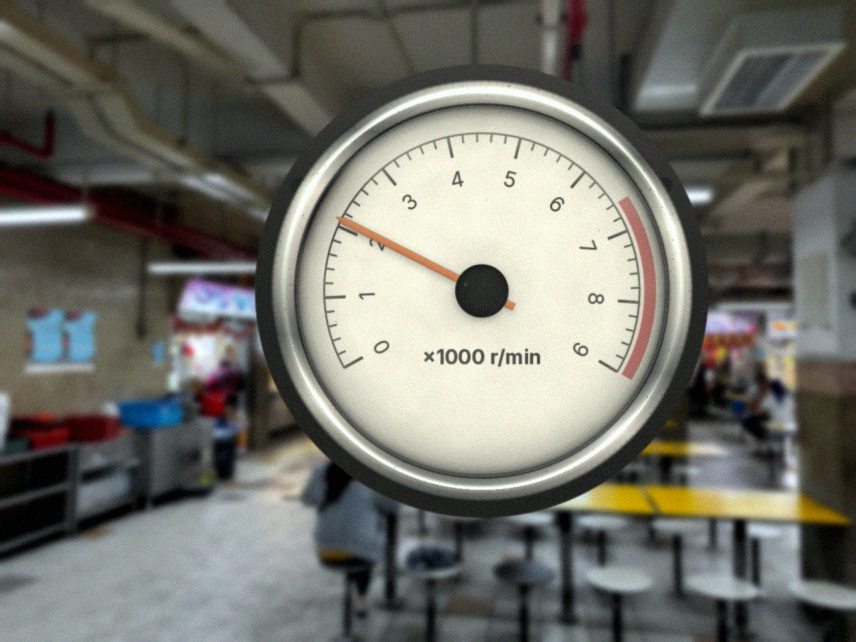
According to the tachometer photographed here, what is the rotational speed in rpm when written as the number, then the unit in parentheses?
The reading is 2100 (rpm)
